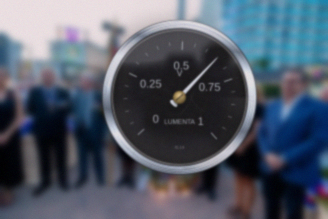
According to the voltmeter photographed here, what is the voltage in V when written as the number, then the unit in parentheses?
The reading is 0.65 (V)
